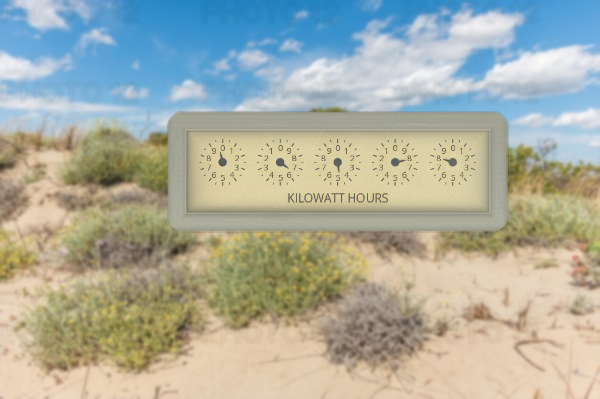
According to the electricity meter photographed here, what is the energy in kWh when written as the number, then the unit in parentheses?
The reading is 96478 (kWh)
